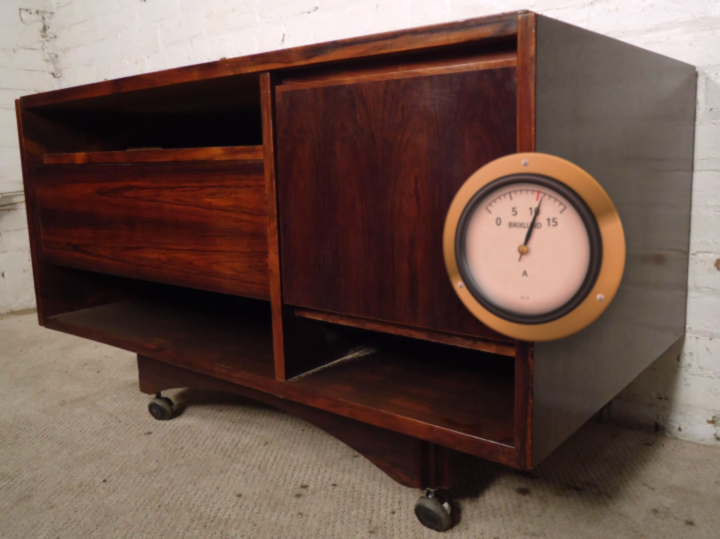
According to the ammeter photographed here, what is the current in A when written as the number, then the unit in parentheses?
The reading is 11 (A)
